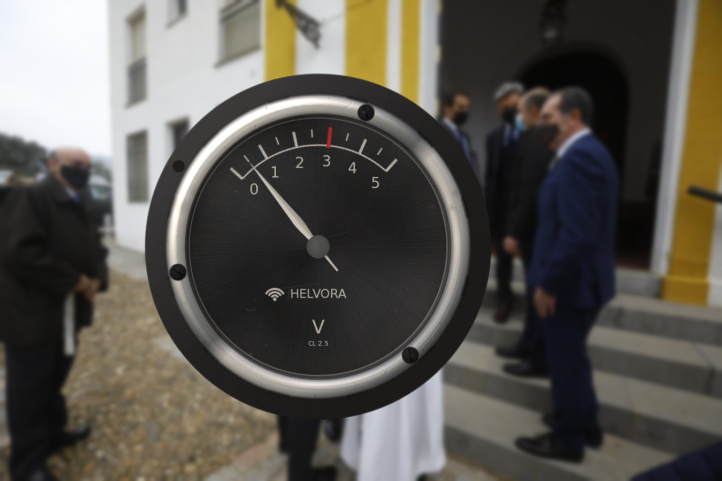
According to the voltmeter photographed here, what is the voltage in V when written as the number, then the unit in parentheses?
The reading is 0.5 (V)
